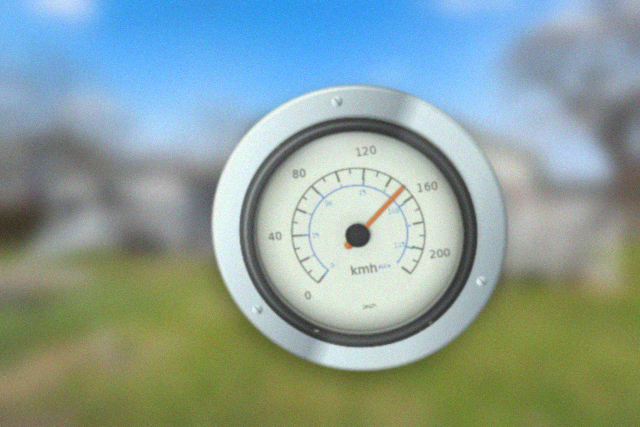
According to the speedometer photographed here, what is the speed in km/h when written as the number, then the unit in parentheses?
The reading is 150 (km/h)
